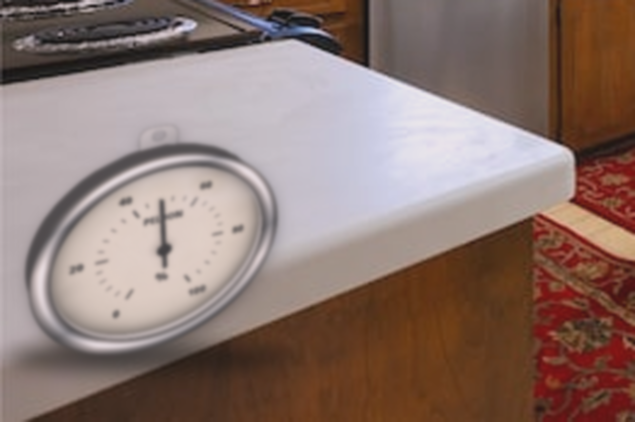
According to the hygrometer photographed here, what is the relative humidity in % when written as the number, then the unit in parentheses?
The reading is 48 (%)
